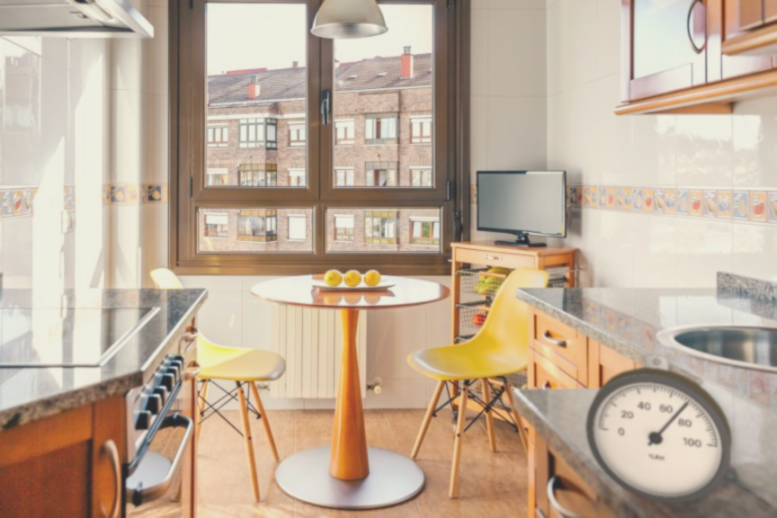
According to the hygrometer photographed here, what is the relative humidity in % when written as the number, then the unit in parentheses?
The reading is 70 (%)
